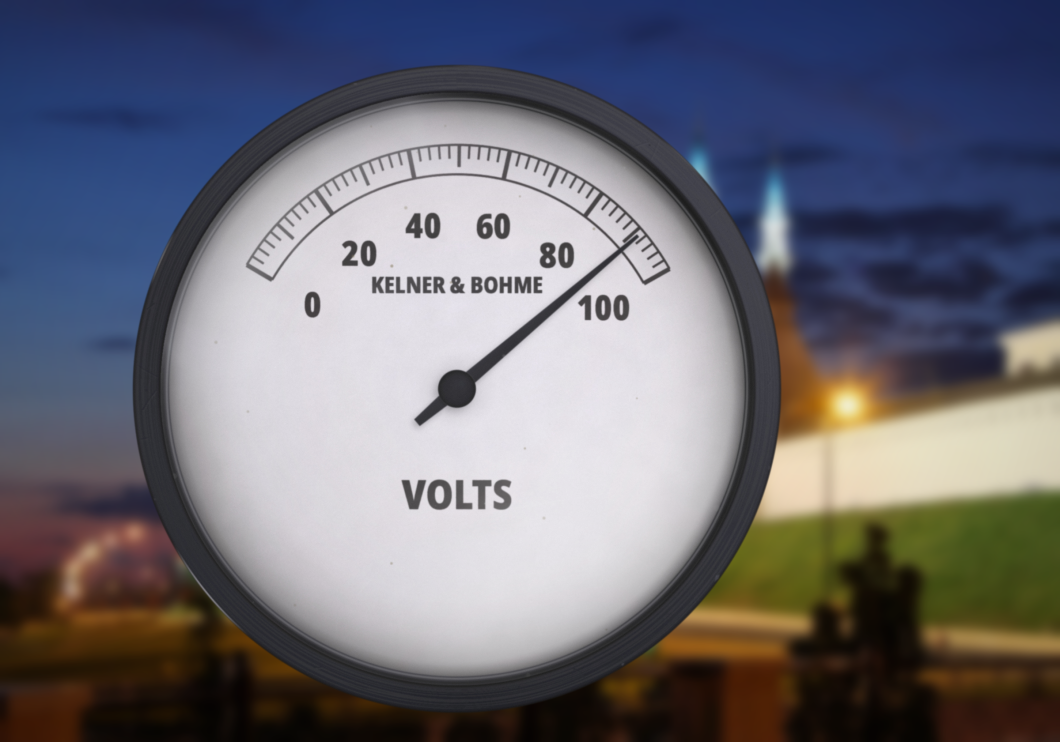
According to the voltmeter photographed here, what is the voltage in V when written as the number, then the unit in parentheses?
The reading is 91 (V)
